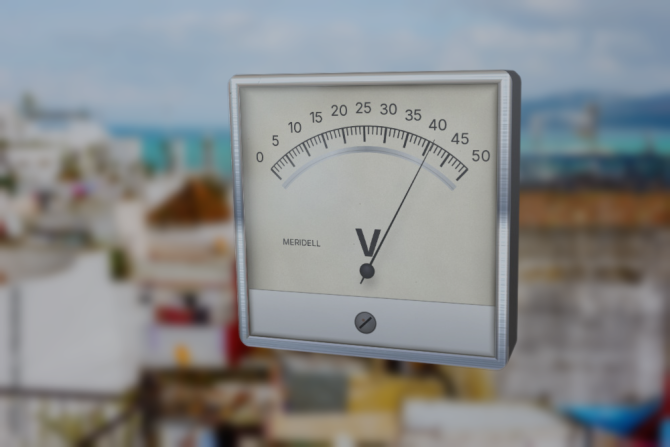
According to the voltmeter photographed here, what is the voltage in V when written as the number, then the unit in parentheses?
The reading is 41 (V)
